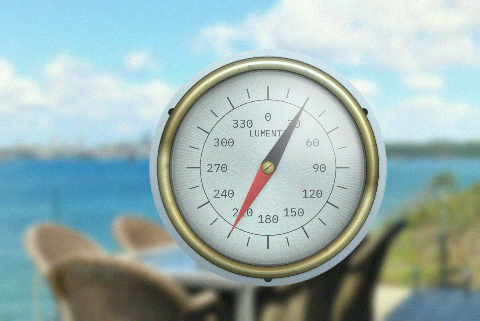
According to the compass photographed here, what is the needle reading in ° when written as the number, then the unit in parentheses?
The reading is 210 (°)
